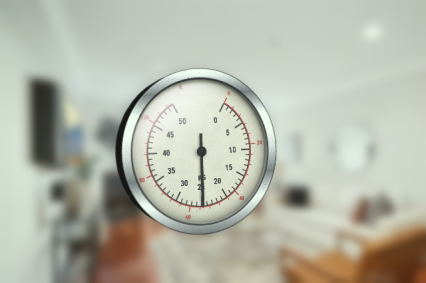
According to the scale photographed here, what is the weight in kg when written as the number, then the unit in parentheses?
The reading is 25 (kg)
